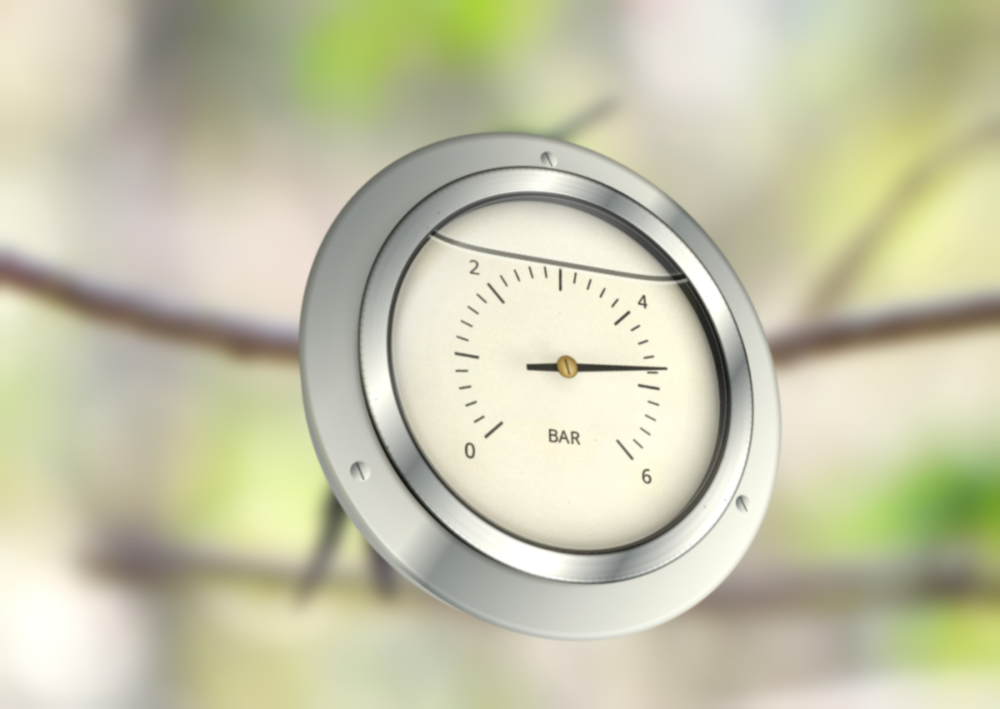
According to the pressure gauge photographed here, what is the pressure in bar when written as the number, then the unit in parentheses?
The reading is 4.8 (bar)
